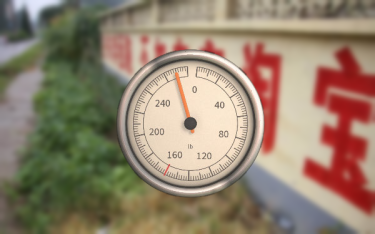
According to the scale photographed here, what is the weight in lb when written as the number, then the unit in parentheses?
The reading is 270 (lb)
